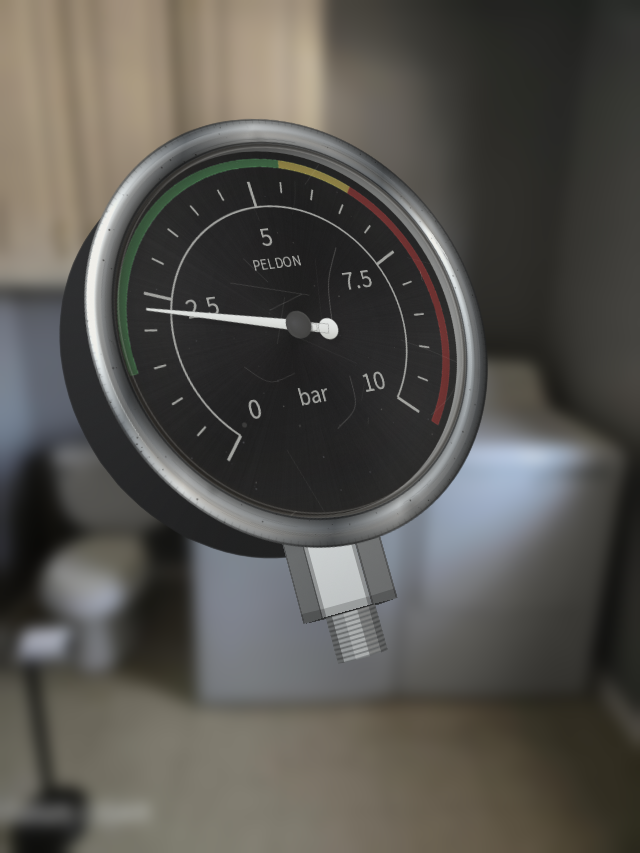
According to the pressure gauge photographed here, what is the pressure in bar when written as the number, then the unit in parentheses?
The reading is 2.25 (bar)
